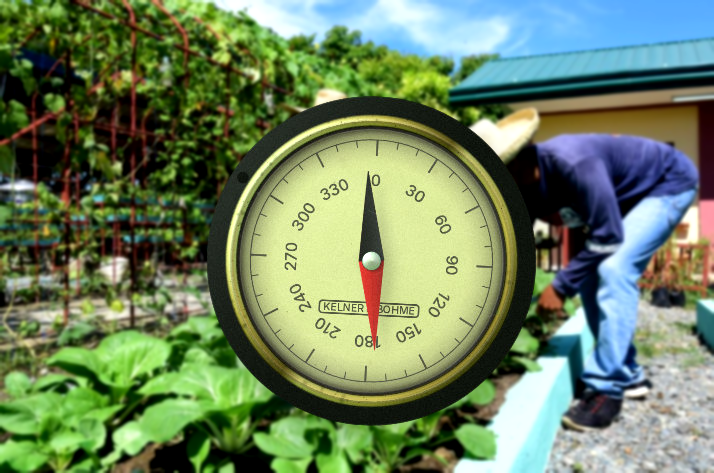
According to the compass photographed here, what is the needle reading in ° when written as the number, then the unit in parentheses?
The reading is 175 (°)
